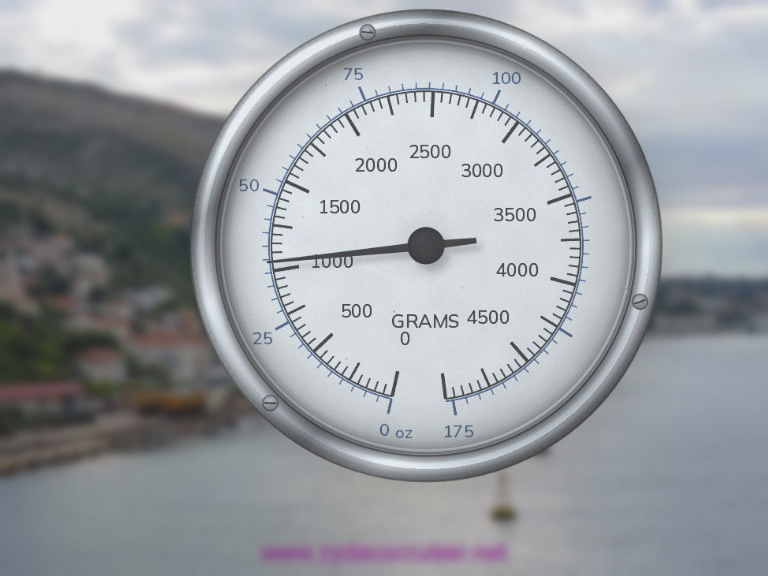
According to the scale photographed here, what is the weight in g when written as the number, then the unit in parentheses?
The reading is 1050 (g)
